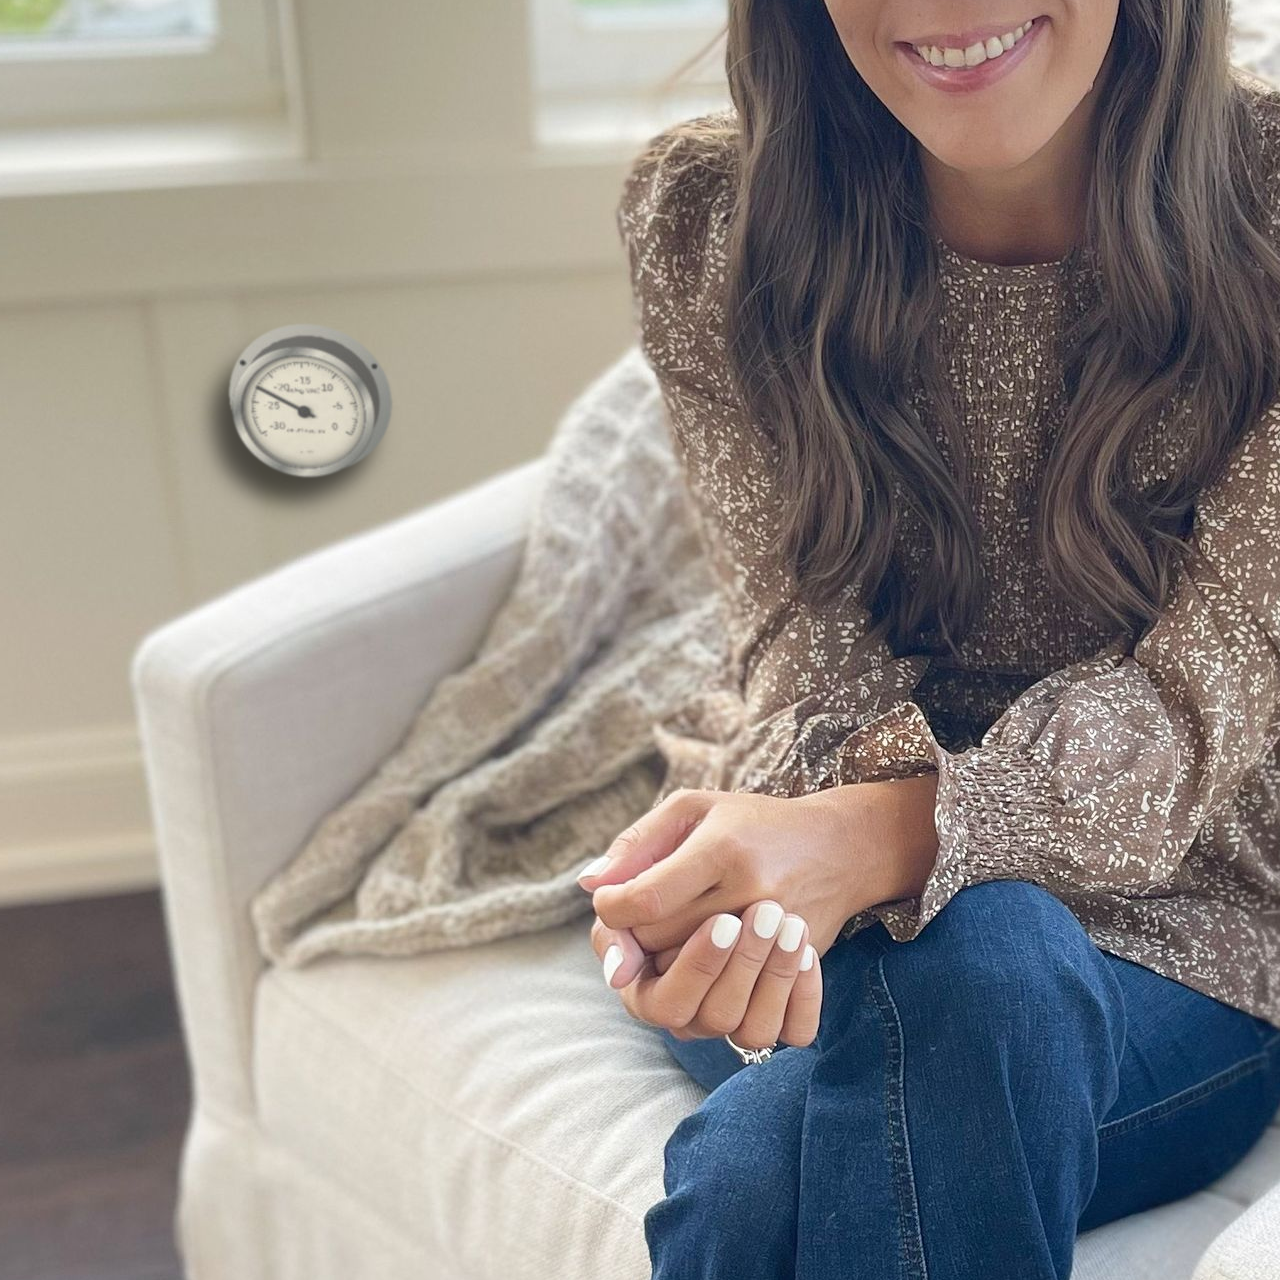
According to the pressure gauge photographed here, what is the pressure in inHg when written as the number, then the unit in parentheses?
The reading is -22.5 (inHg)
